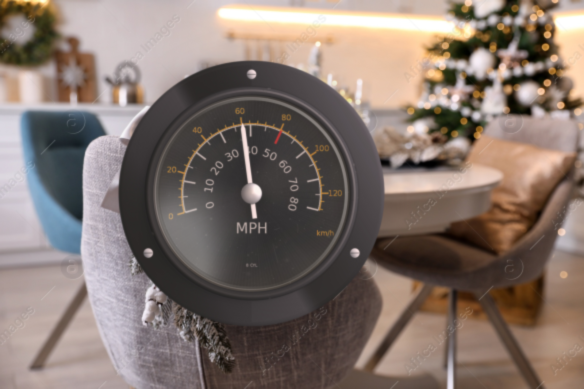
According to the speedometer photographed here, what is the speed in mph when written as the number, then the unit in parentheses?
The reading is 37.5 (mph)
